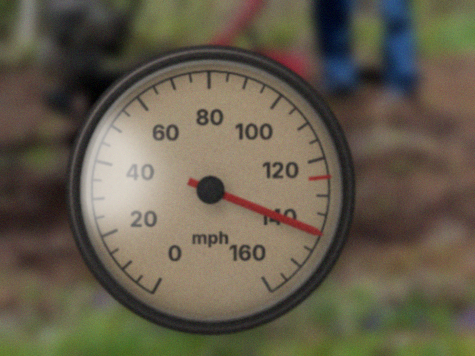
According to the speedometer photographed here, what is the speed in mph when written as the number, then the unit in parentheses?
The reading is 140 (mph)
